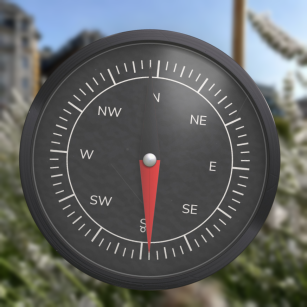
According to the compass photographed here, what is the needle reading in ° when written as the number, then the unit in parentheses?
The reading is 175 (°)
